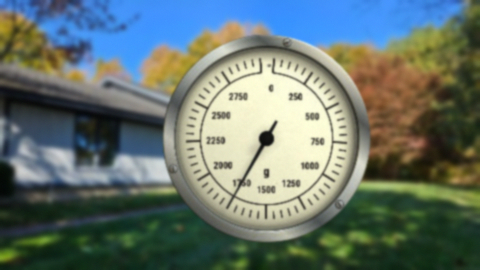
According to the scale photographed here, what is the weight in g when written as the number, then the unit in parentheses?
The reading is 1750 (g)
